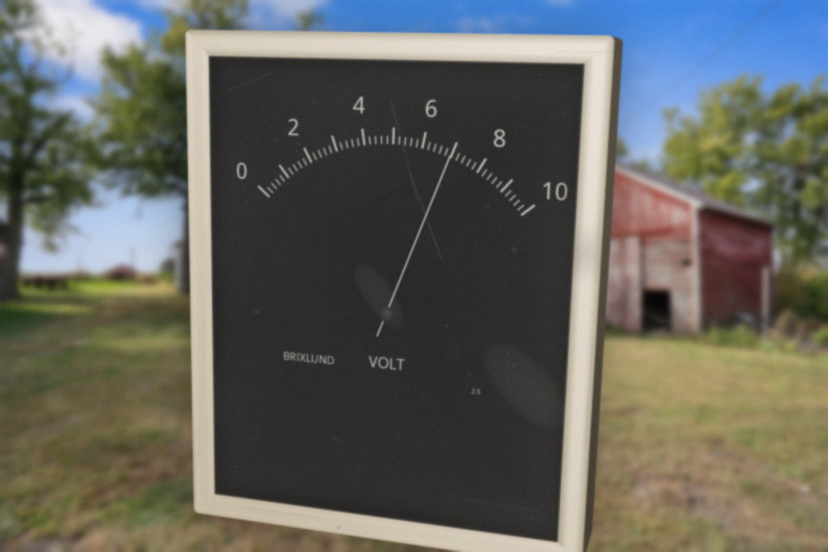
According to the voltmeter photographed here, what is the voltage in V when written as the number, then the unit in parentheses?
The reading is 7 (V)
